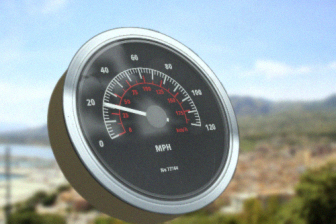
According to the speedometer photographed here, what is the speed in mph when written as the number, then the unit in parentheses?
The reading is 20 (mph)
